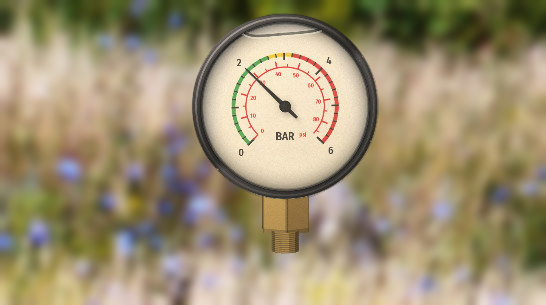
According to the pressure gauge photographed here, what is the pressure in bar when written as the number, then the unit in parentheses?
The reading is 2 (bar)
